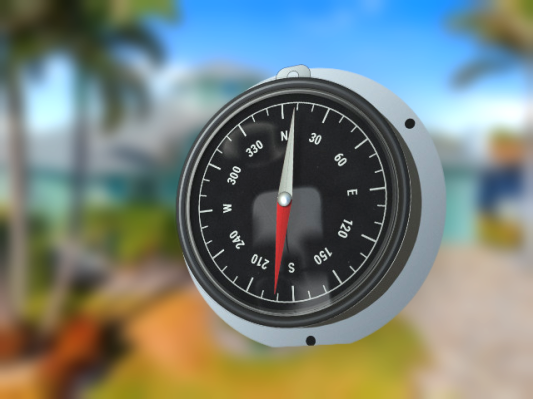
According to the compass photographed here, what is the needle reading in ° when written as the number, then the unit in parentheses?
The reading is 190 (°)
